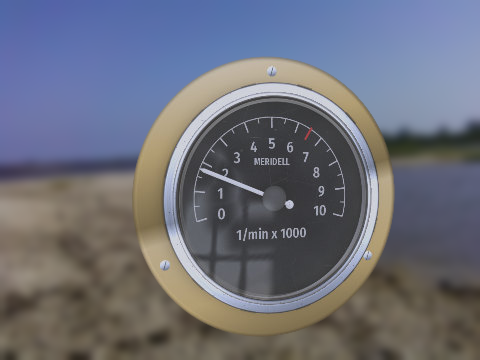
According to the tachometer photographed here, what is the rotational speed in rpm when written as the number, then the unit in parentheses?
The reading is 1750 (rpm)
